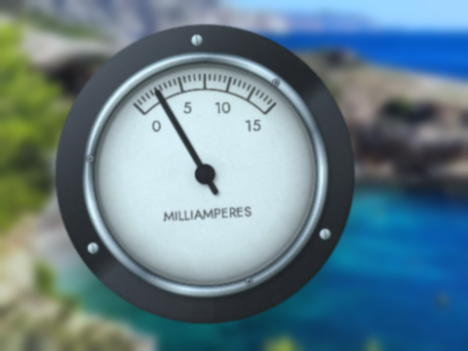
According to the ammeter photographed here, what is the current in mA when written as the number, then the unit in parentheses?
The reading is 2.5 (mA)
